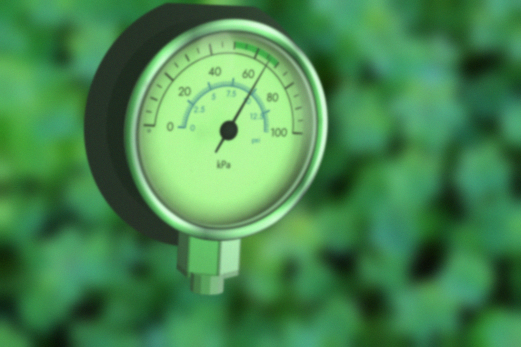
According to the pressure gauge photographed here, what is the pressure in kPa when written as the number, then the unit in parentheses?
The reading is 65 (kPa)
